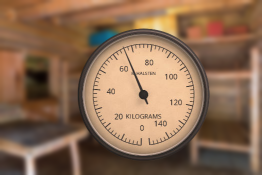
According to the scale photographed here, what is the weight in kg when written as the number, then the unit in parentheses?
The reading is 66 (kg)
